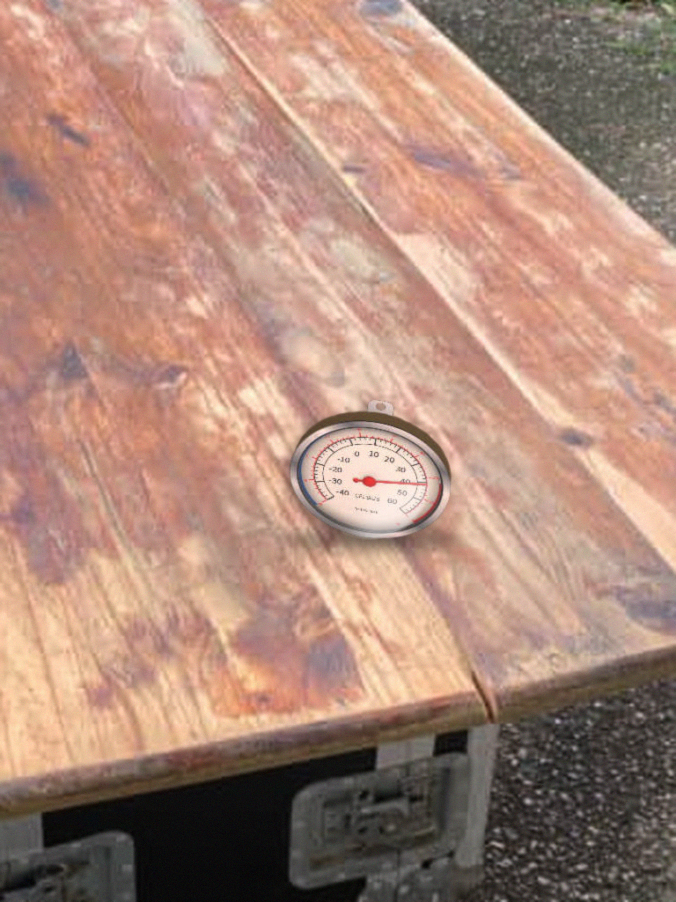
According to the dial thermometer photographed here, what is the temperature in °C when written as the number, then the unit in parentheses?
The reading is 40 (°C)
